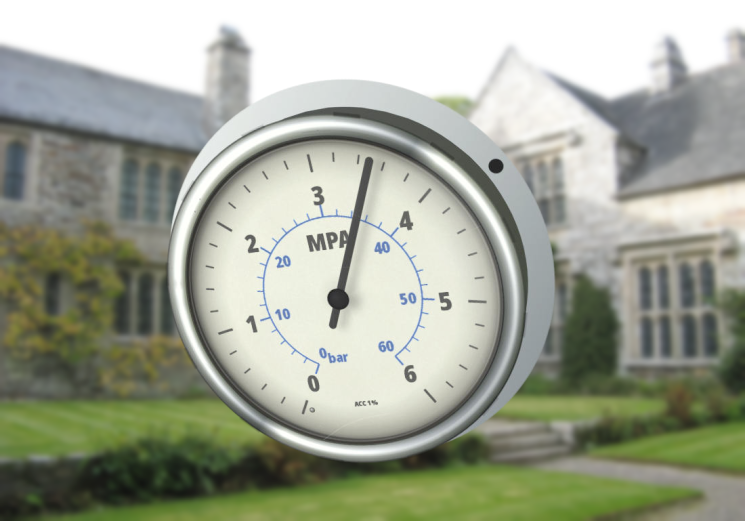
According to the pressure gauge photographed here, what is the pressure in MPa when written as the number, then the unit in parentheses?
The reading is 3.5 (MPa)
